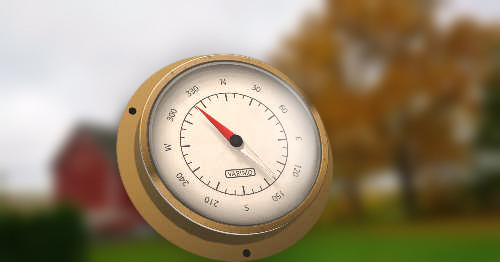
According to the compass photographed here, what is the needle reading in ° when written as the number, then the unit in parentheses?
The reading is 320 (°)
